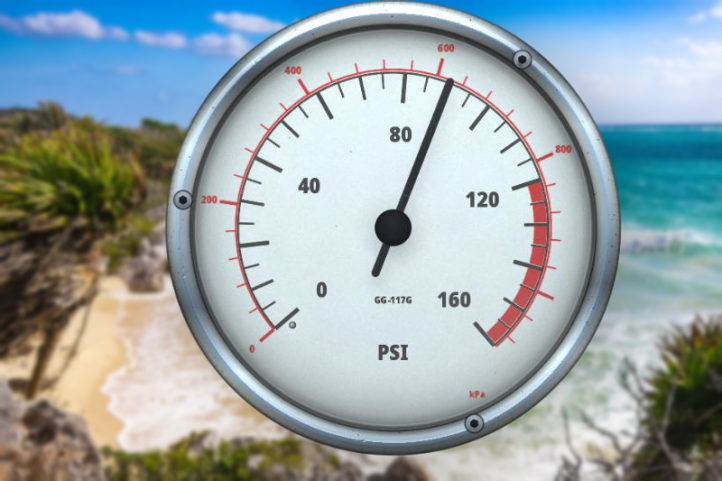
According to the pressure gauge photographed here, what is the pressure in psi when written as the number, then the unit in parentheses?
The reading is 90 (psi)
